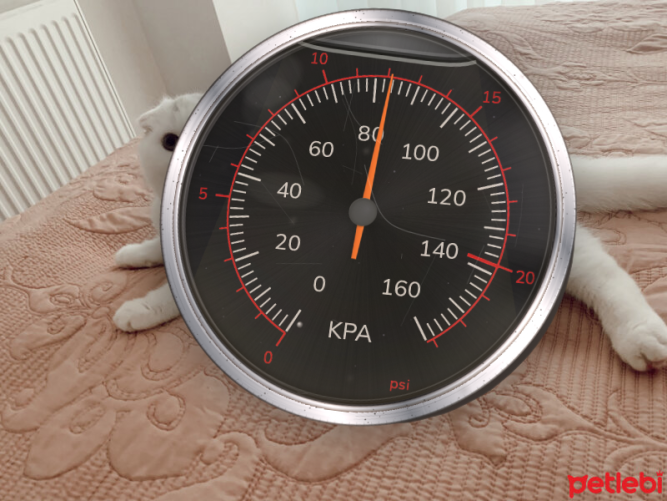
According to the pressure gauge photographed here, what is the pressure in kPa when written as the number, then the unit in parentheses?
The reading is 84 (kPa)
